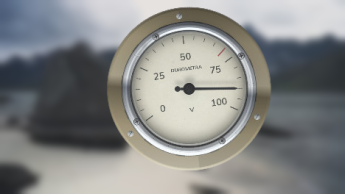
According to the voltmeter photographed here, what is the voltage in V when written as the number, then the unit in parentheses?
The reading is 90 (V)
